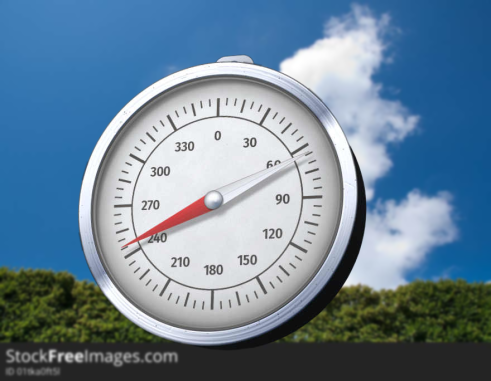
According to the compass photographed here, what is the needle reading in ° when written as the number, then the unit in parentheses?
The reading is 245 (°)
